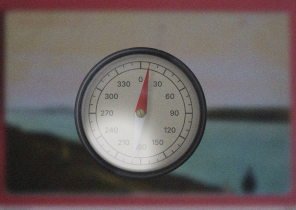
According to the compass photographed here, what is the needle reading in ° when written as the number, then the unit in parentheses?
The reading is 10 (°)
